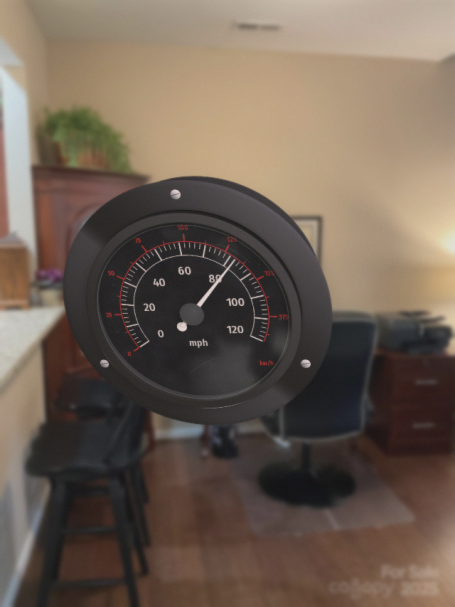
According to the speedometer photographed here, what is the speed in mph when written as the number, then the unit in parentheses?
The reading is 82 (mph)
